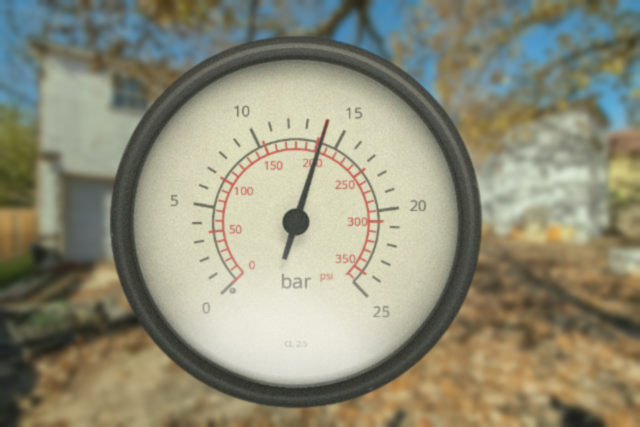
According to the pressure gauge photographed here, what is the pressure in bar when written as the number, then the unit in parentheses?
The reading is 14 (bar)
